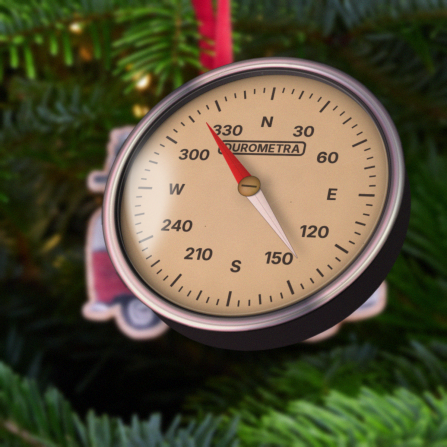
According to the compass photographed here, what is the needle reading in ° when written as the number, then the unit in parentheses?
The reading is 320 (°)
